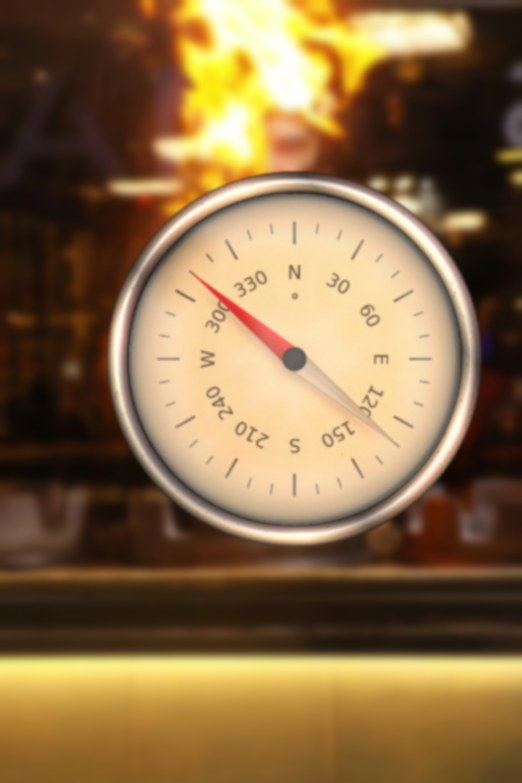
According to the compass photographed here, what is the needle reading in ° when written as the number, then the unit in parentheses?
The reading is 310 (°)
